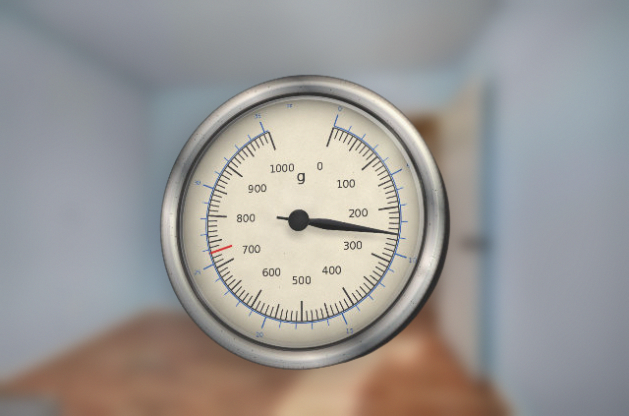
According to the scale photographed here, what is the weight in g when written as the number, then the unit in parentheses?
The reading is 250 (g)
